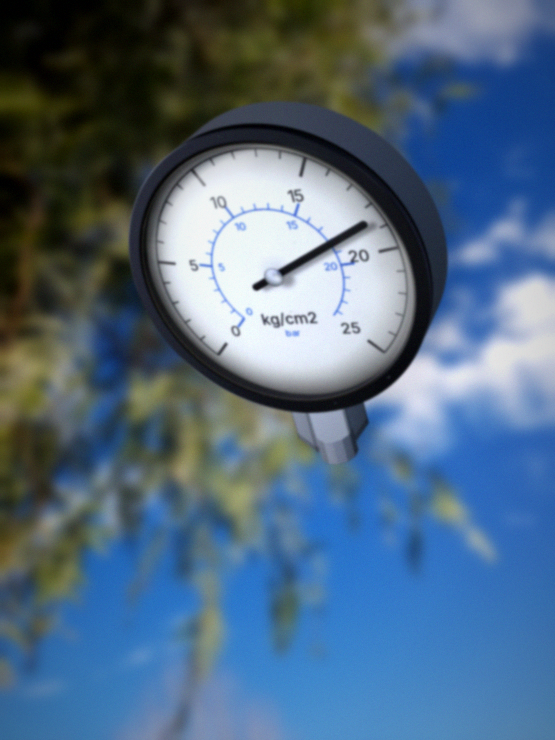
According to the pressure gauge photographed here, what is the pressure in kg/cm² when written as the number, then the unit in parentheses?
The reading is 18.5 (kg/cm²)
